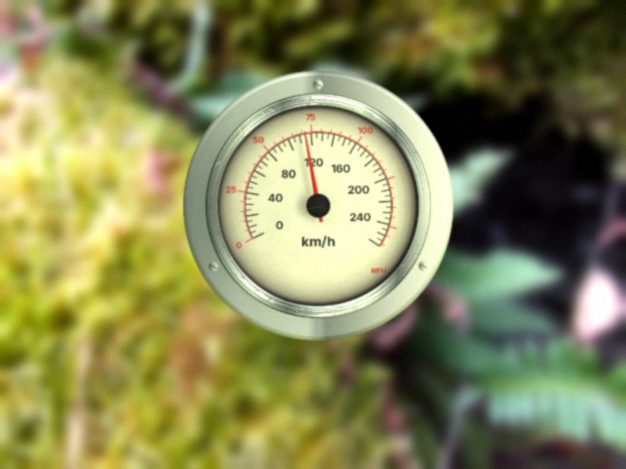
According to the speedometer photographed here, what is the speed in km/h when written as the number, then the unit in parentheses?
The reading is 115 (km/h)
